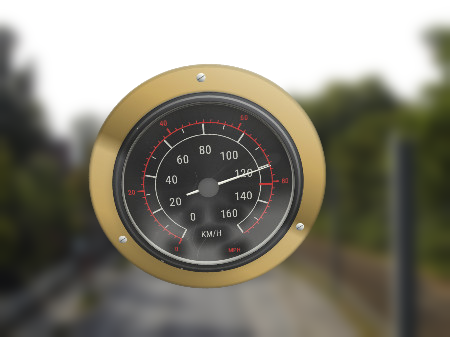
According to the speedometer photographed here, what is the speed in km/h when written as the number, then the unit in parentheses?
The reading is 120 (km/h)
